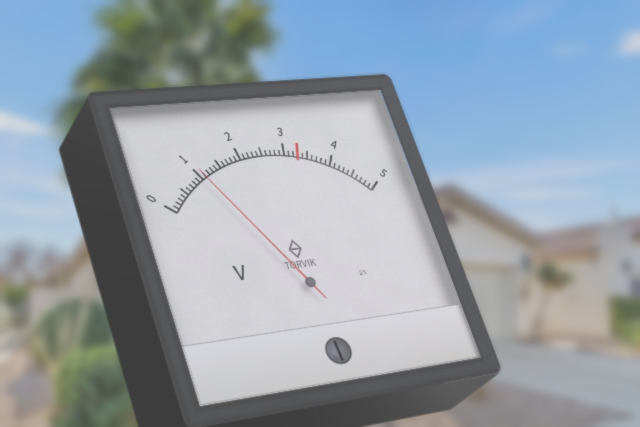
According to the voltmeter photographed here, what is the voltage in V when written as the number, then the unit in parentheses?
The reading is 1 (V)
